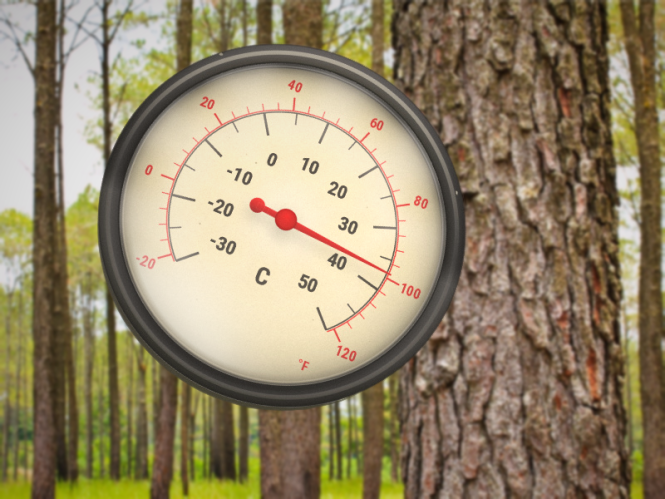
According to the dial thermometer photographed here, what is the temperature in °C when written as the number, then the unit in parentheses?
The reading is 37.5 (°C)
